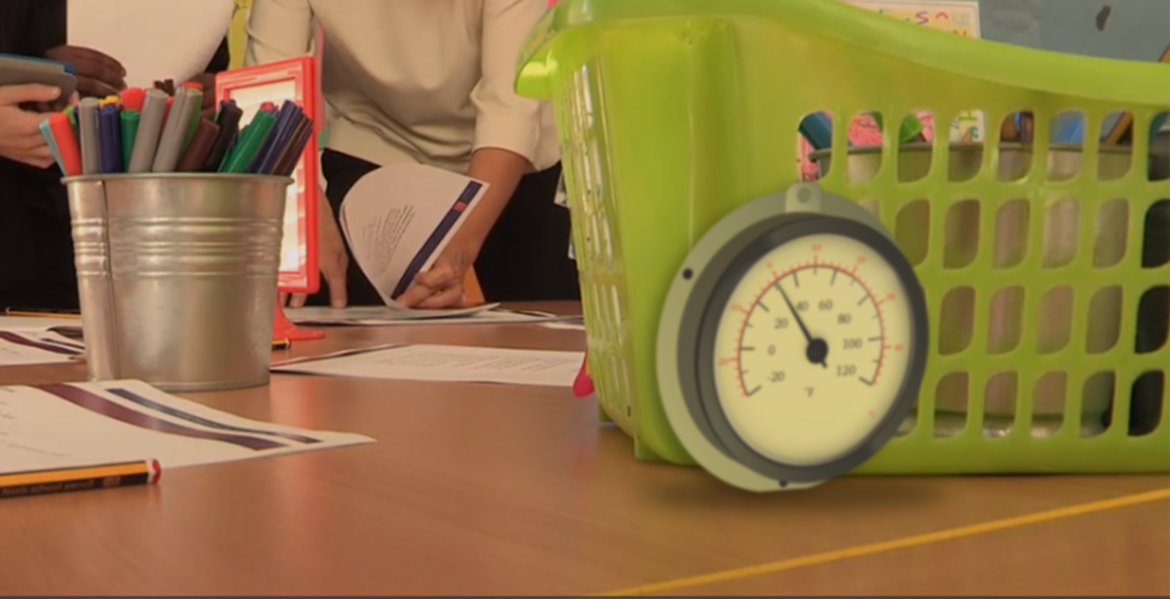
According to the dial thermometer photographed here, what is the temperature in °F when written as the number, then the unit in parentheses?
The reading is 30 (°F)
